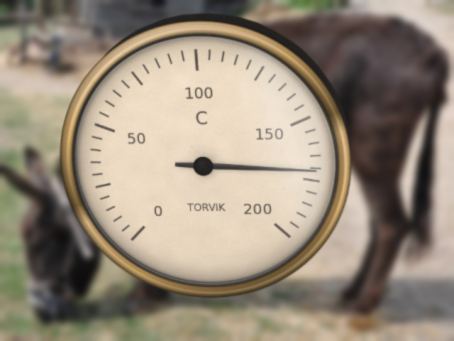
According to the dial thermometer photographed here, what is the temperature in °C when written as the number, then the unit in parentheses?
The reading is 170 (°C)
